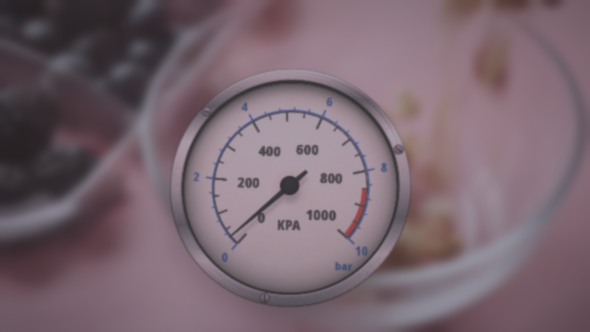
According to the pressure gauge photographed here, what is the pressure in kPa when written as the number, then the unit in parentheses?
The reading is 25 (kPa)
